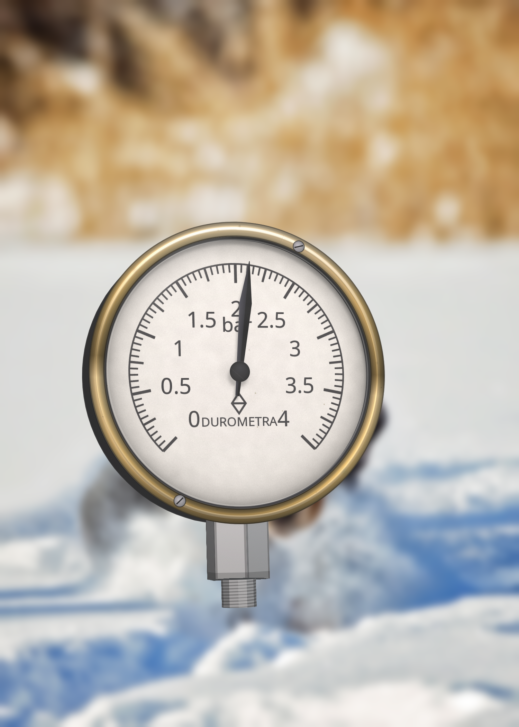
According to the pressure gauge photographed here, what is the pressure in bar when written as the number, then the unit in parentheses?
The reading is 2.1 (bar)
